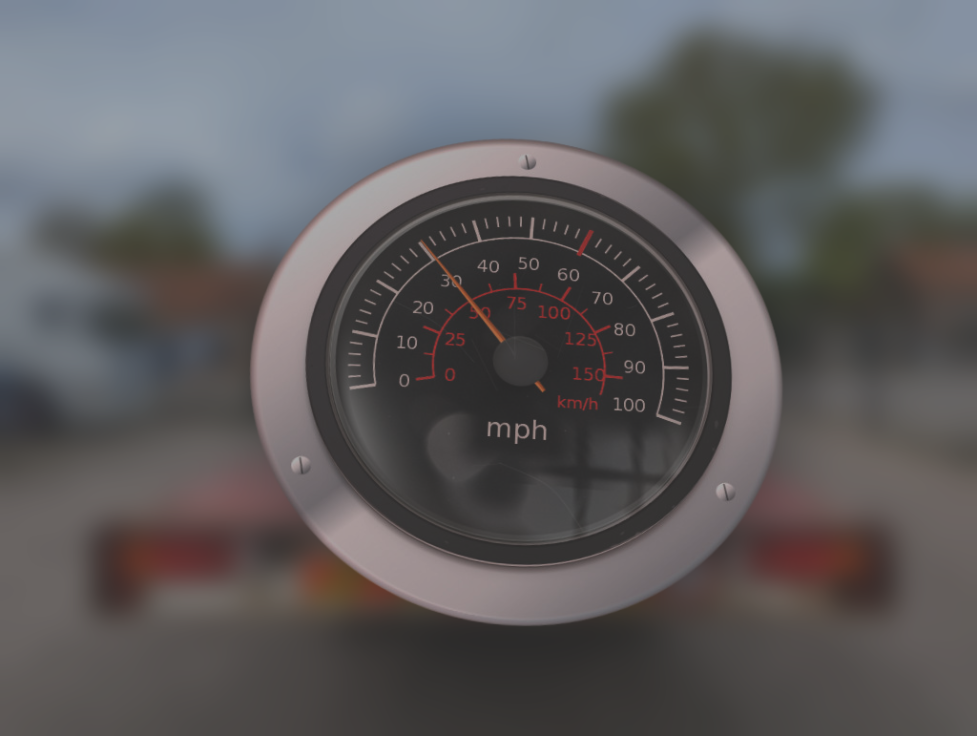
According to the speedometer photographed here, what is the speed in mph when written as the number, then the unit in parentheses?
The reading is 30 (mph)
